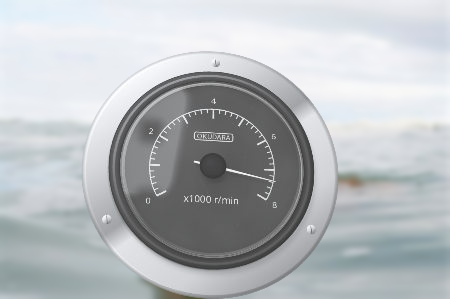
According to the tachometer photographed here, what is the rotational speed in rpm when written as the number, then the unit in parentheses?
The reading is 7400 (rpm)
